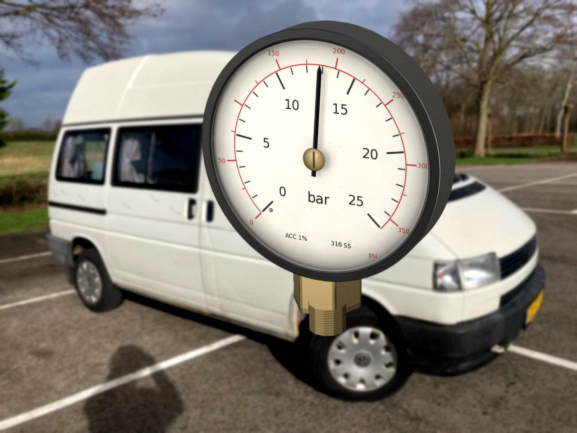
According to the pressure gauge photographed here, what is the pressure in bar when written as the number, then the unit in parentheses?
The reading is 13 (bar)
